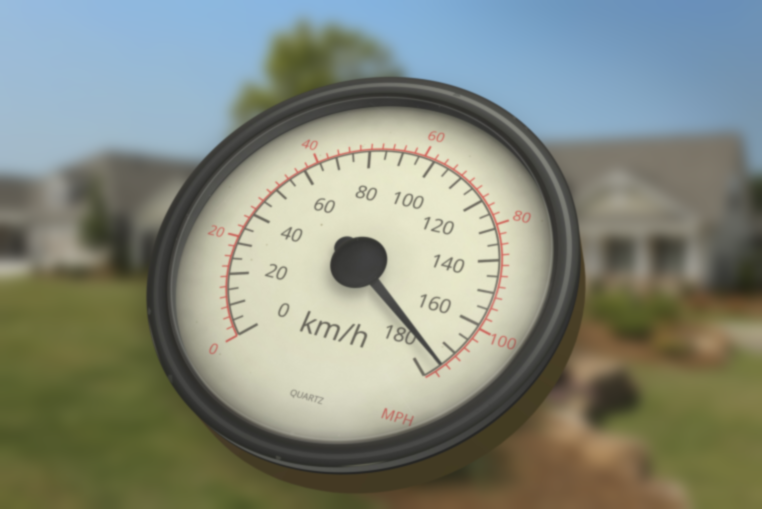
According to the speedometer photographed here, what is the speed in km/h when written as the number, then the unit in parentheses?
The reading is 175 (km/h)
